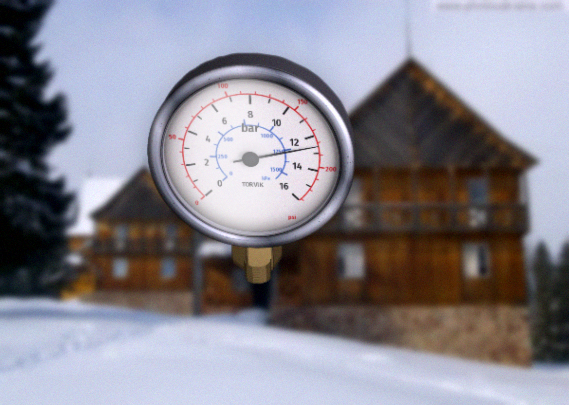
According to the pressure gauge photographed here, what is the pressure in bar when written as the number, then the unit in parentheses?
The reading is 12.5 (bar)
